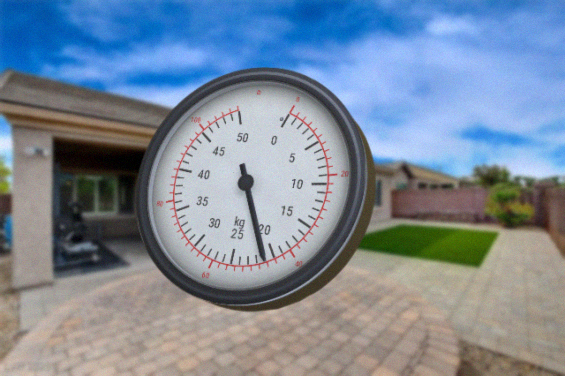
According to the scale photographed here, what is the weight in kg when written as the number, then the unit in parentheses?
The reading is 21 (kg)
